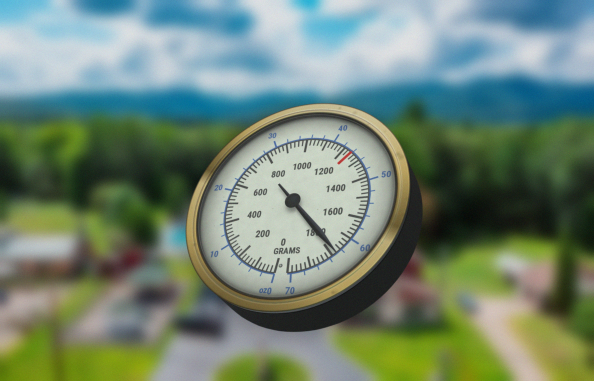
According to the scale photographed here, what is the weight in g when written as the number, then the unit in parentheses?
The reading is 1780 (g)
